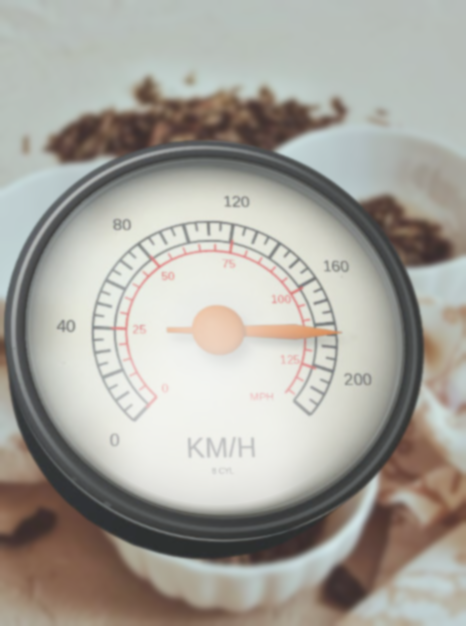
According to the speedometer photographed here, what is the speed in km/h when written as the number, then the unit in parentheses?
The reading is 185 (km/h)
